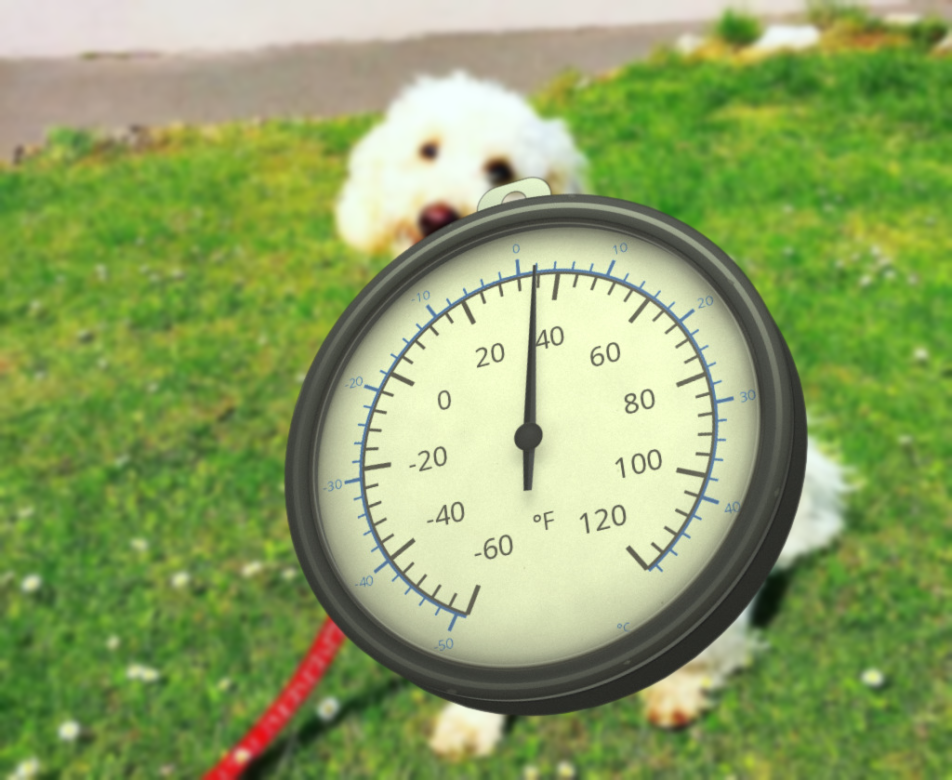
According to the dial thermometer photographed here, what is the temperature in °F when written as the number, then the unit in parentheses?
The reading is 36 (°F)
